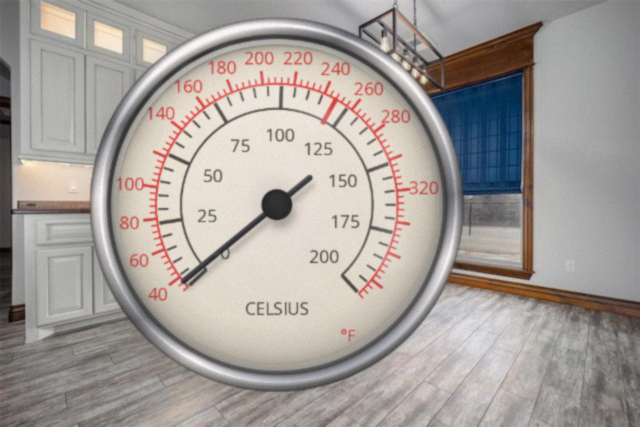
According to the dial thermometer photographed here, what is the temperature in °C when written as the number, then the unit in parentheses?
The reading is 2.5 (°C)
